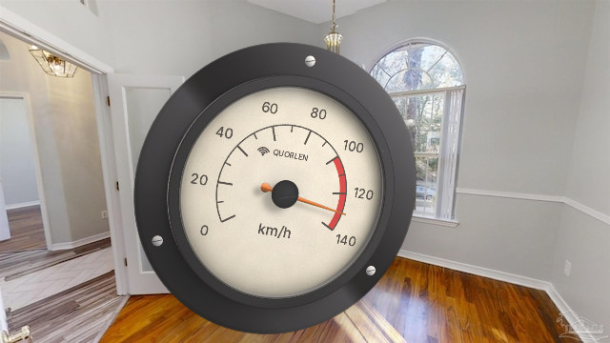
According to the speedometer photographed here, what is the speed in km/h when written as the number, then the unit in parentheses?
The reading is 130 (km/h)
